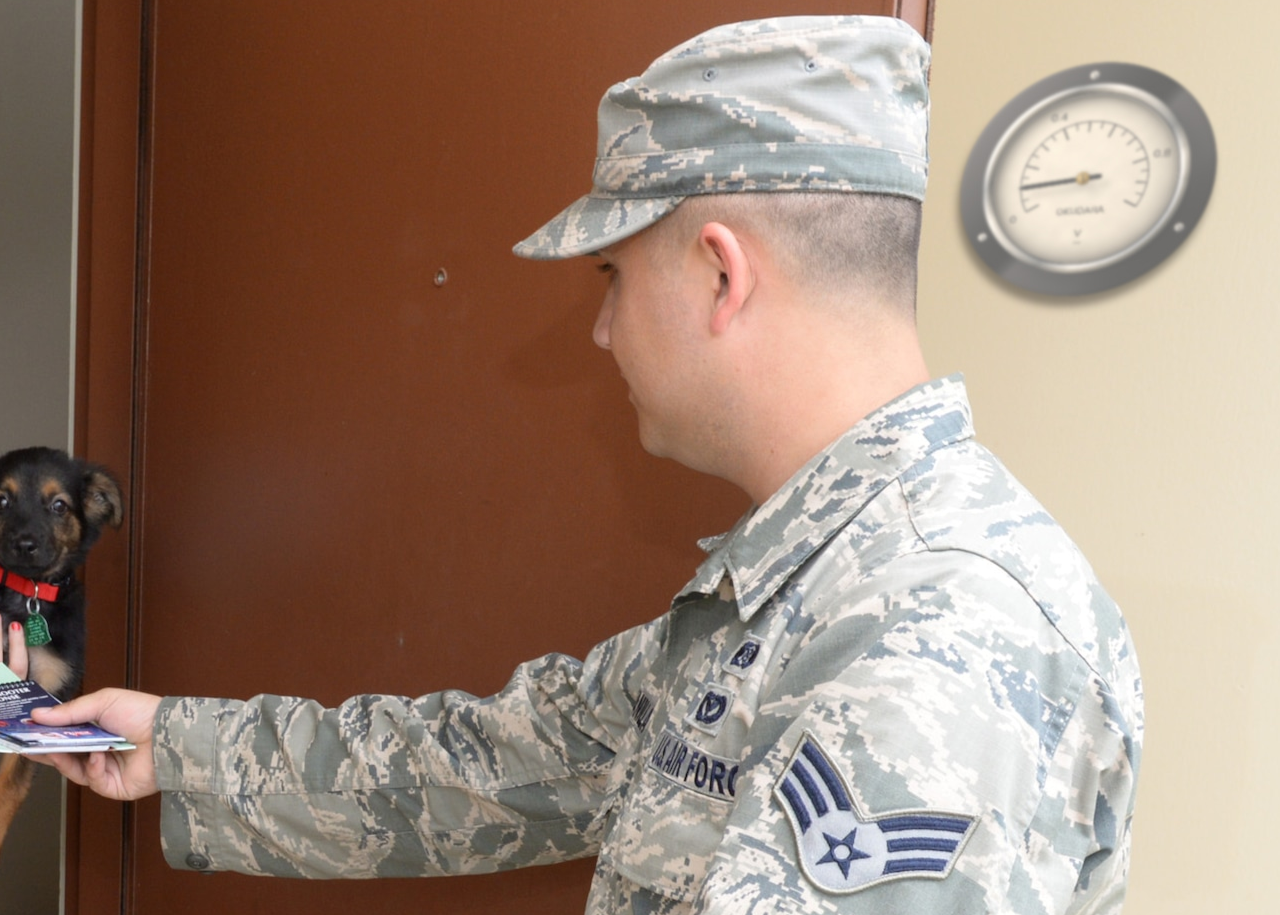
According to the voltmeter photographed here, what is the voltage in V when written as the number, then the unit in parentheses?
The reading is 0.1 (V)
